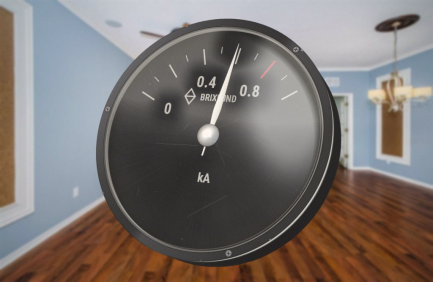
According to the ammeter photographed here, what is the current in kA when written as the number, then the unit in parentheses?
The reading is 0.6 (kA)
